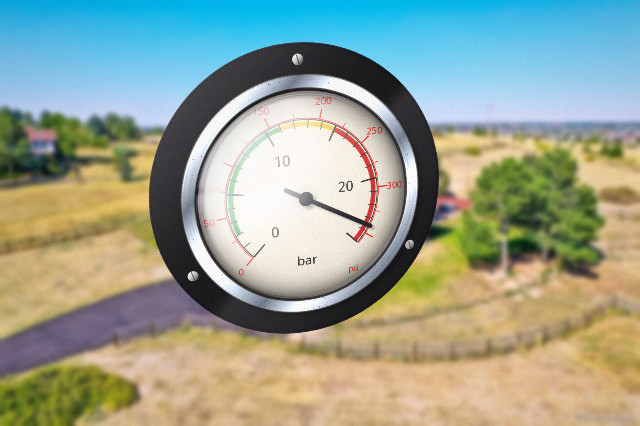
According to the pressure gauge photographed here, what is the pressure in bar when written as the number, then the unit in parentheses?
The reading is 23.5 (bar)
